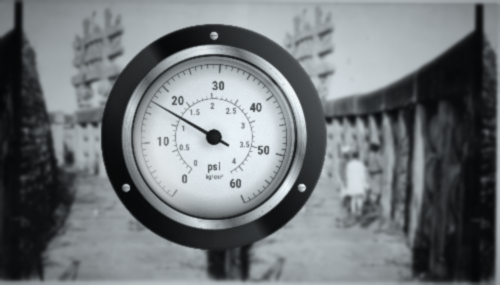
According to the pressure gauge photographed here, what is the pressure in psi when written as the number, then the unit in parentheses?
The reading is 17 (psi)
